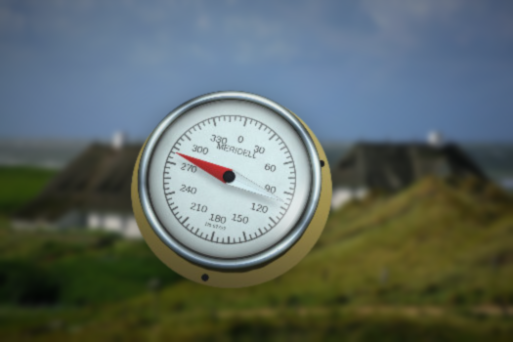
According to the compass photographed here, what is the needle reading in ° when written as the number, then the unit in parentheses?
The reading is 280 (°)
